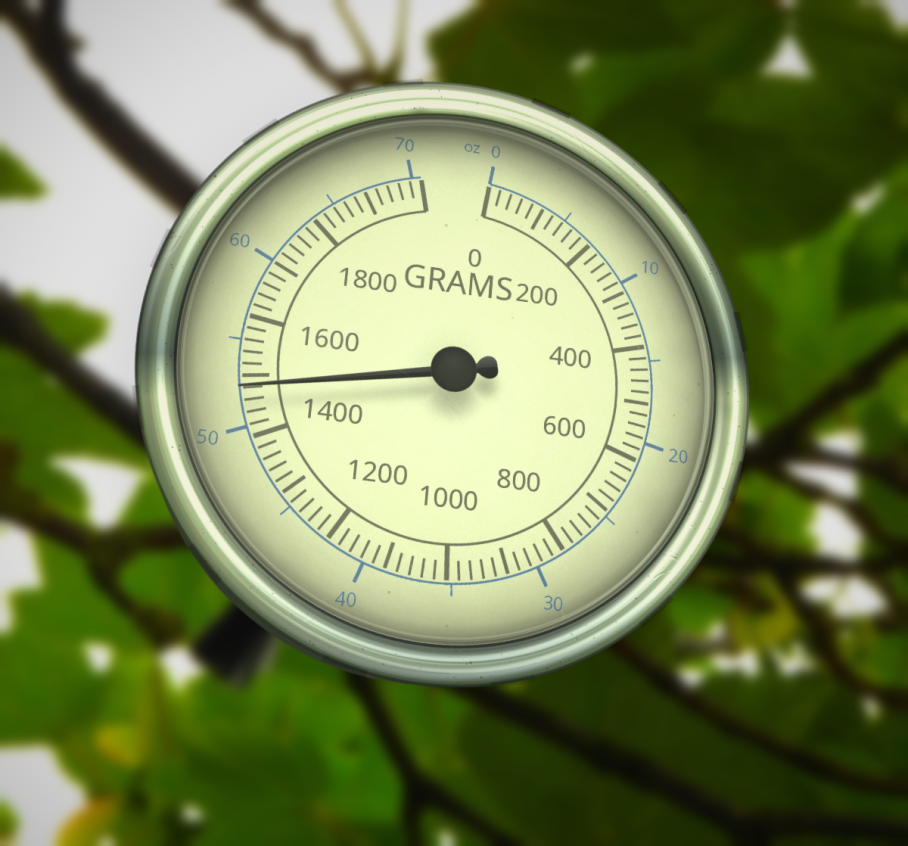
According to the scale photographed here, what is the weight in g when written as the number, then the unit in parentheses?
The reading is 1480 (g)
